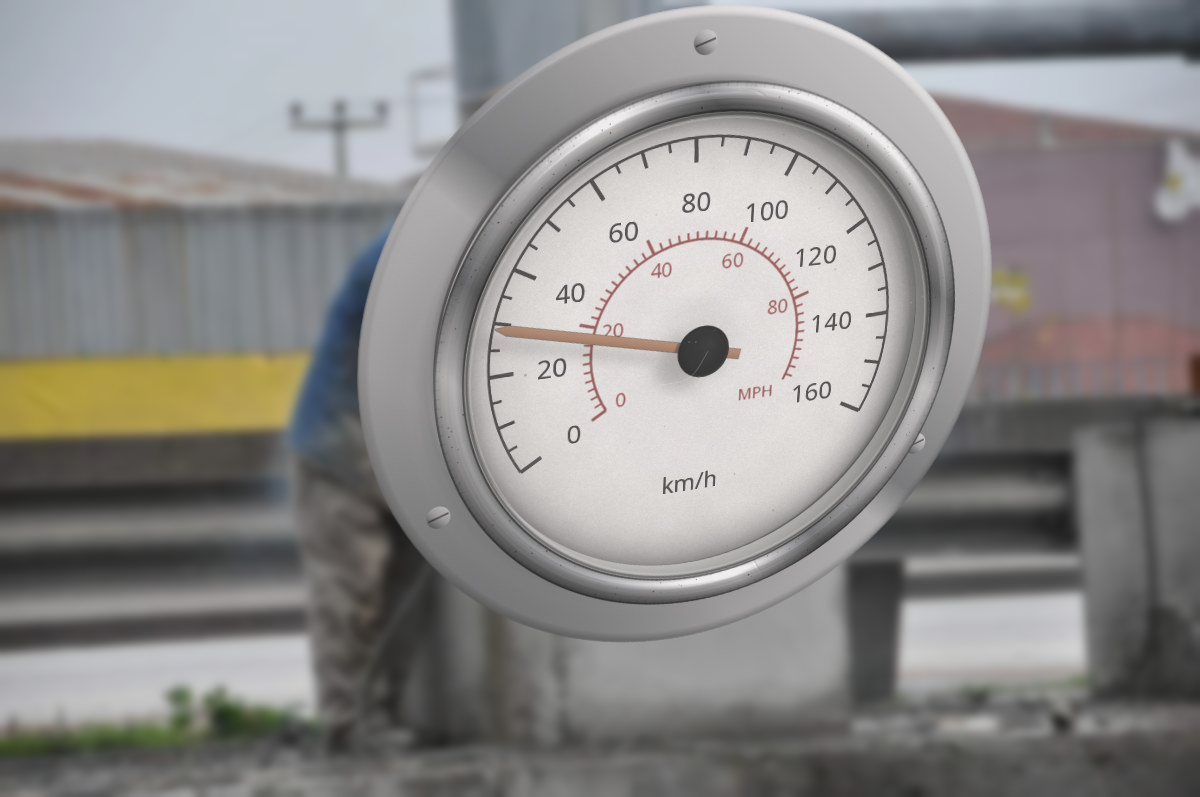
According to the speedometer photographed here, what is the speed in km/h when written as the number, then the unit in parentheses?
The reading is 30 (km/h)
